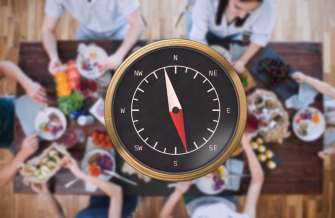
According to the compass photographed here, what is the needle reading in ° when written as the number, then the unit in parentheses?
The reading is 165 (°)
